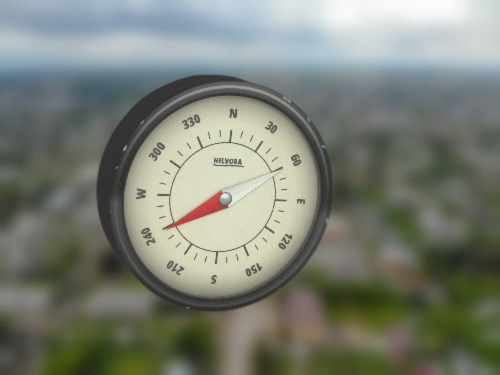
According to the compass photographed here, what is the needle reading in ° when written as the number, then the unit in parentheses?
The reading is 240 (°)
